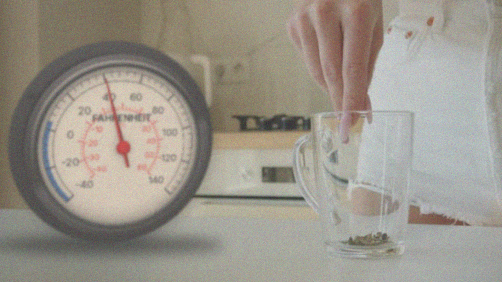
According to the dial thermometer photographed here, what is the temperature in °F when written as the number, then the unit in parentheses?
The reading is 40 (°F)
